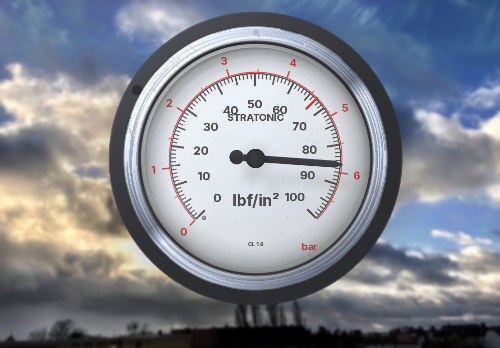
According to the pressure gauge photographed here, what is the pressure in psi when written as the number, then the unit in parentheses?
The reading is 85 (psi)
